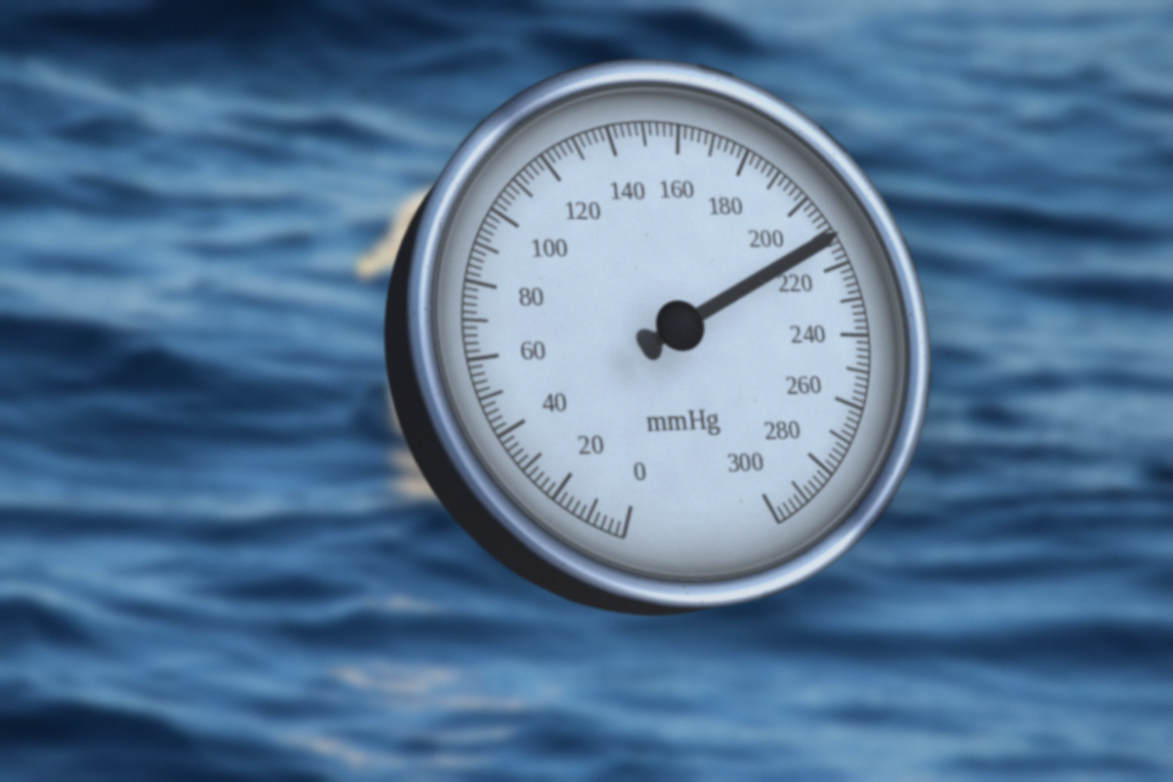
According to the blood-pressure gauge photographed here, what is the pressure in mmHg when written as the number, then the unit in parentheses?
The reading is 212 (mmHg)
